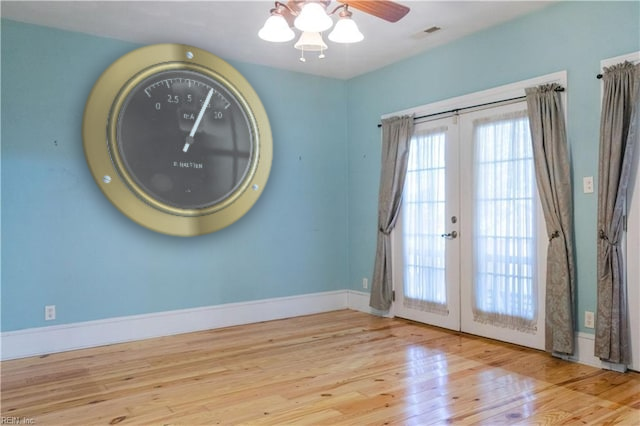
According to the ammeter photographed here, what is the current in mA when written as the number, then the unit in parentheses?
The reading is 7.5 (mA)
